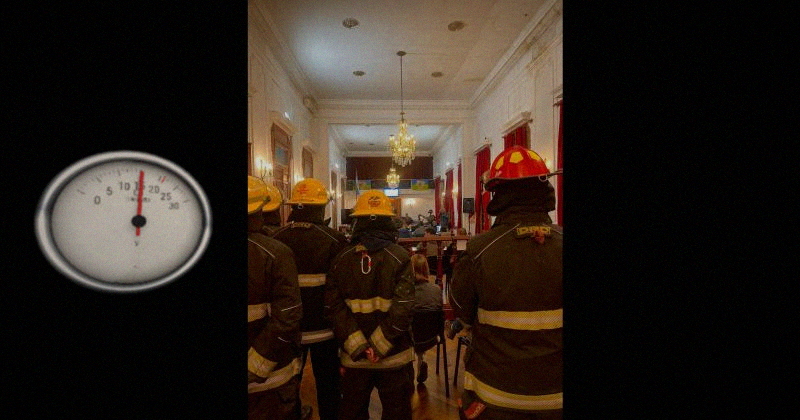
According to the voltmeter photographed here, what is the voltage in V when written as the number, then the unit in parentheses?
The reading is 15 (V)
